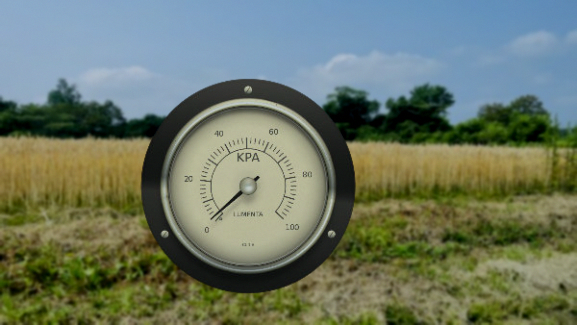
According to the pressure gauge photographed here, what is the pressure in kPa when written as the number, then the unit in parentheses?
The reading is 2 (kPa)
